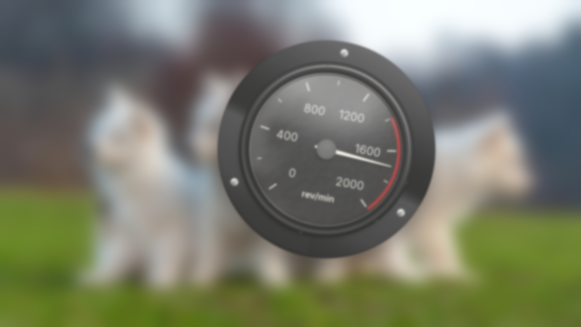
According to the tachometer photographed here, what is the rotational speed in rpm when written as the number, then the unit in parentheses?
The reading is 1700 (rpm)
